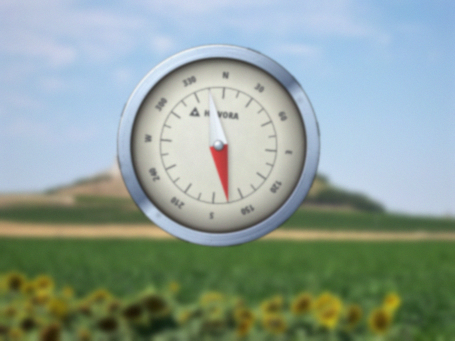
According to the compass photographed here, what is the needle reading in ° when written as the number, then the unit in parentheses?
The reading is 165 (°)
